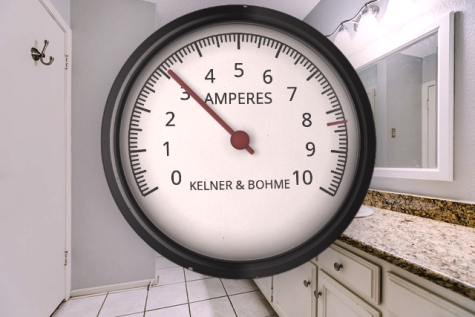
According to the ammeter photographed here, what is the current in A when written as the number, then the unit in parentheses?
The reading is 3.1 (A)
